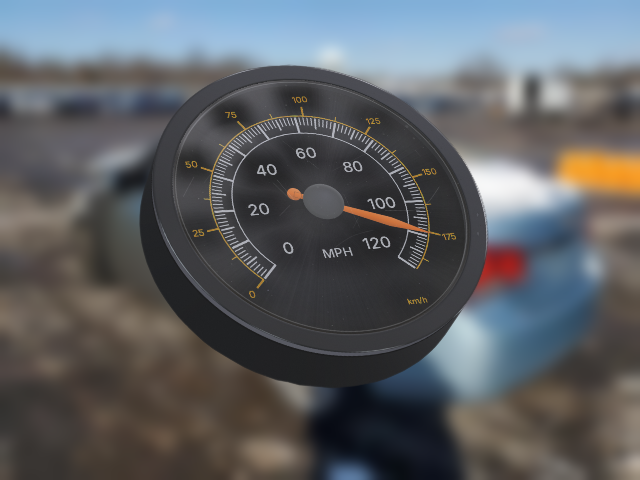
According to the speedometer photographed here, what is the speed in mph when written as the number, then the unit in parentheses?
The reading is 110 (mph)
